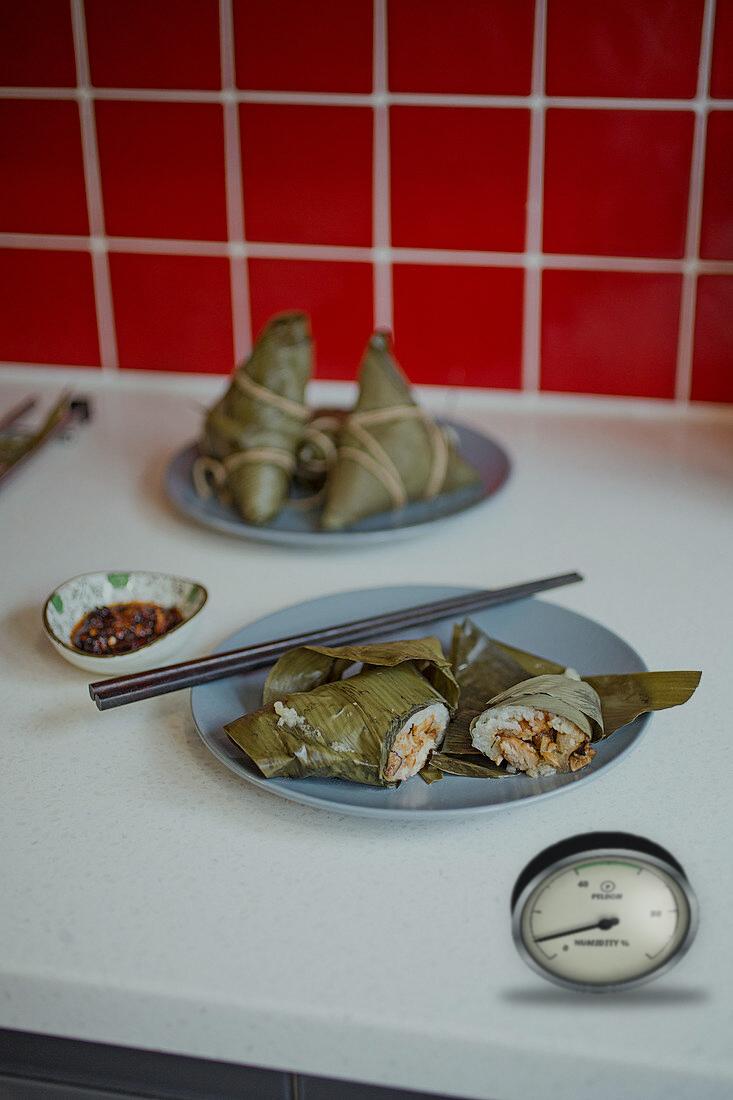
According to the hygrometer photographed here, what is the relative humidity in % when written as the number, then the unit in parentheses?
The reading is 10 (%)
